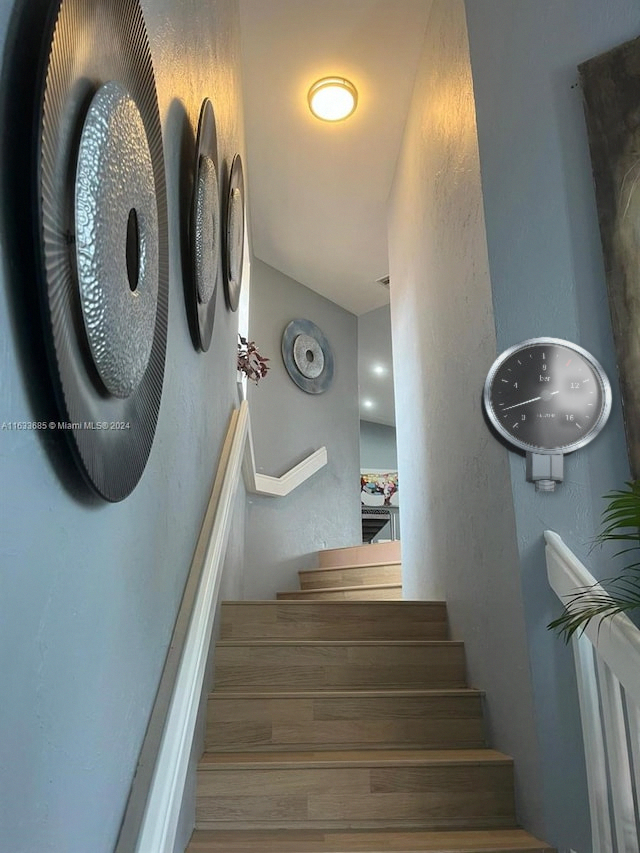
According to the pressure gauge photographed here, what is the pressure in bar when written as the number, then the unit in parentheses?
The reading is 1.5 (bar)
